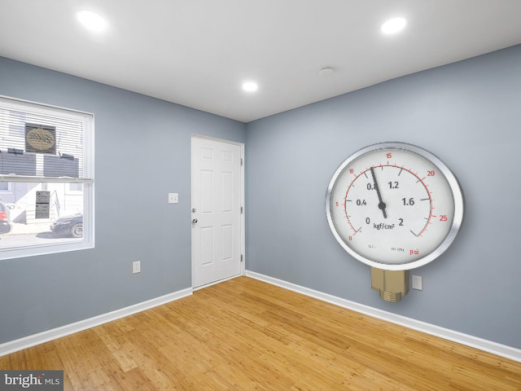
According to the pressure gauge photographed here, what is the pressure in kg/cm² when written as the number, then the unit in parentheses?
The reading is 0.9 (kg/cm²)
